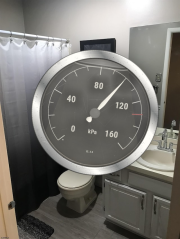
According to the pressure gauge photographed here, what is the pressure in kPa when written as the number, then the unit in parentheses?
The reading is 100 (kPa)
